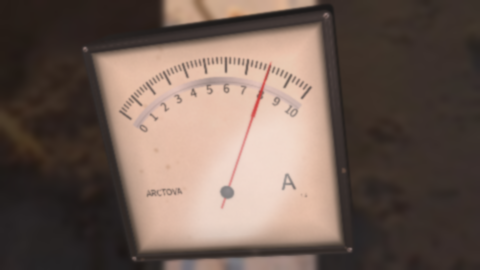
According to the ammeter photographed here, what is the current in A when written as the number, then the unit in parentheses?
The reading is 8 (A)
